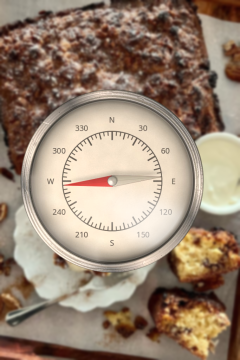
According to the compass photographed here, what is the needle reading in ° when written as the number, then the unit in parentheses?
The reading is 265 (°)
